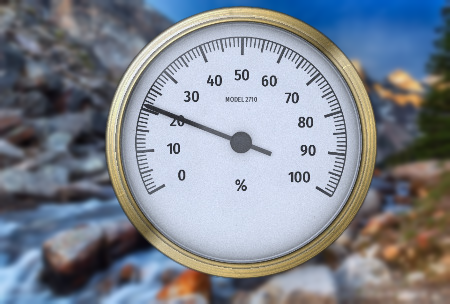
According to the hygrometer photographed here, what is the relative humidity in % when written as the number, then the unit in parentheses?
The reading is 21 (%)
